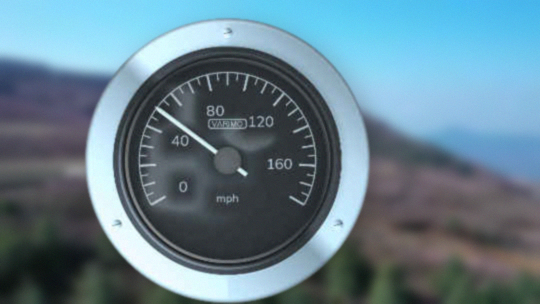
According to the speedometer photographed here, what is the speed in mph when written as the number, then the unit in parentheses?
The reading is 50 (mph)
